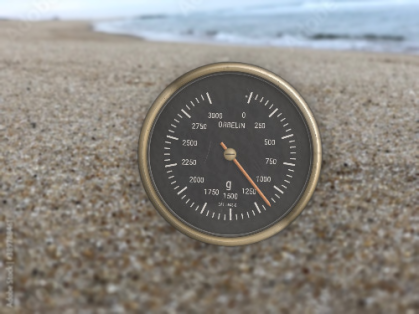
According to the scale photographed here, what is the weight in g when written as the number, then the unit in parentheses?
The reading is 1150 (g)
